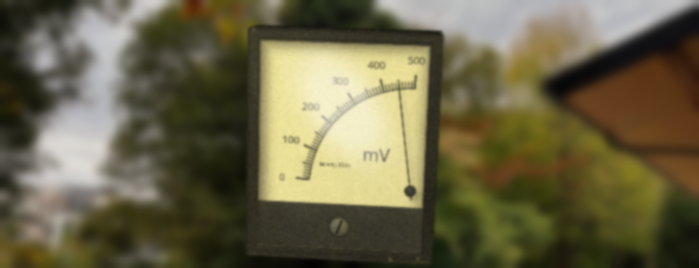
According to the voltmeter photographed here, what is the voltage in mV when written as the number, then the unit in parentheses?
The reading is 450 (mV)
